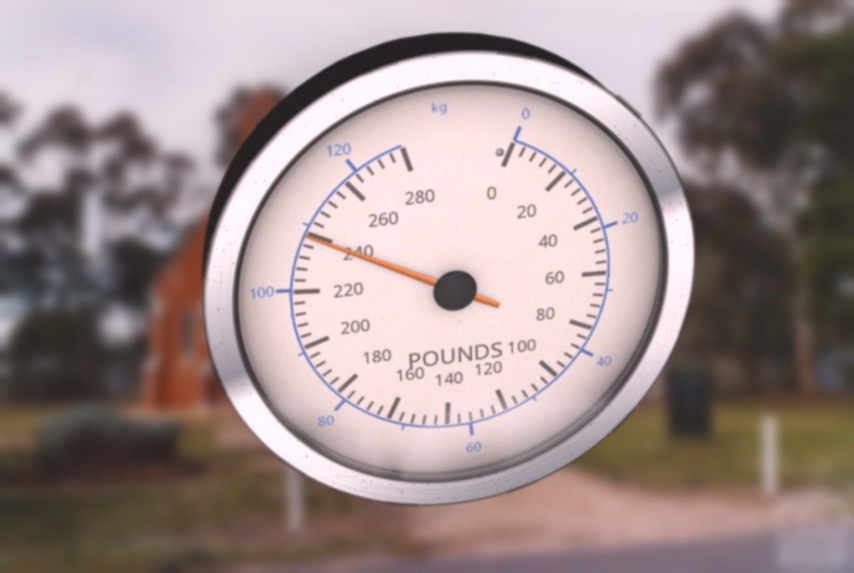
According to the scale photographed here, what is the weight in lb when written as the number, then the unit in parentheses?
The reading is 240 (lb)
